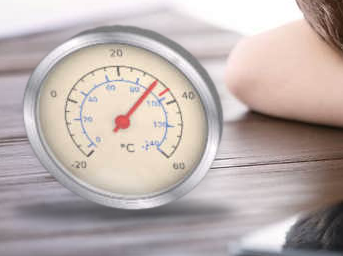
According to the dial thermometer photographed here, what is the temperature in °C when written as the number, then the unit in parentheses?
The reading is 32 (°C)
